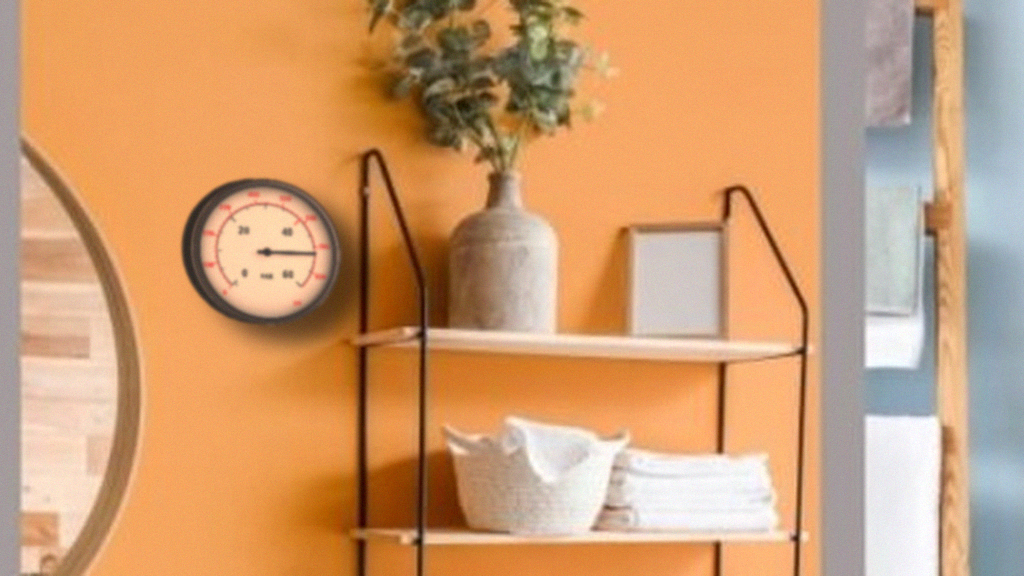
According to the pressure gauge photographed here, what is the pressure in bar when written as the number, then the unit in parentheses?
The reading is 50 (bar)
